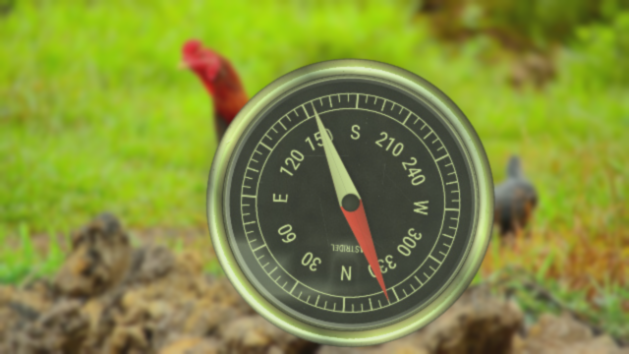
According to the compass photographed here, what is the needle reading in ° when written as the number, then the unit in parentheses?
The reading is 335 (°)
